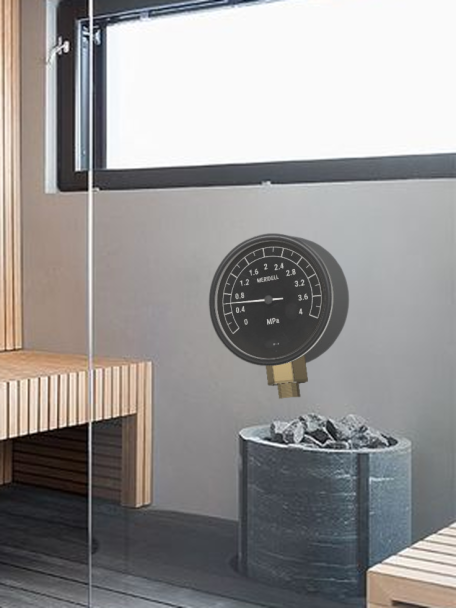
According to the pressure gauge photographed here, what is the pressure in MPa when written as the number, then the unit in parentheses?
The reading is 0.6 (MPa)
